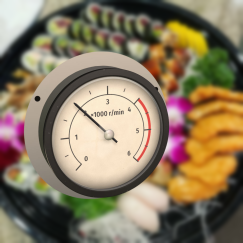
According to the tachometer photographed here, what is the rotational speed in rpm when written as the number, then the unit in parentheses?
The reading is 2000 (rpm)
